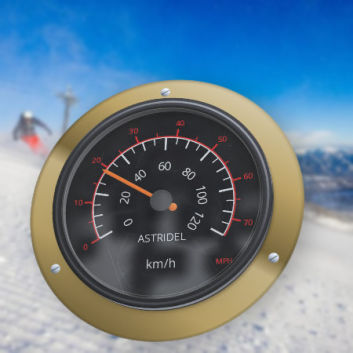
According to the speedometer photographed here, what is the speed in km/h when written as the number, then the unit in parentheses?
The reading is 30 (km/h)
